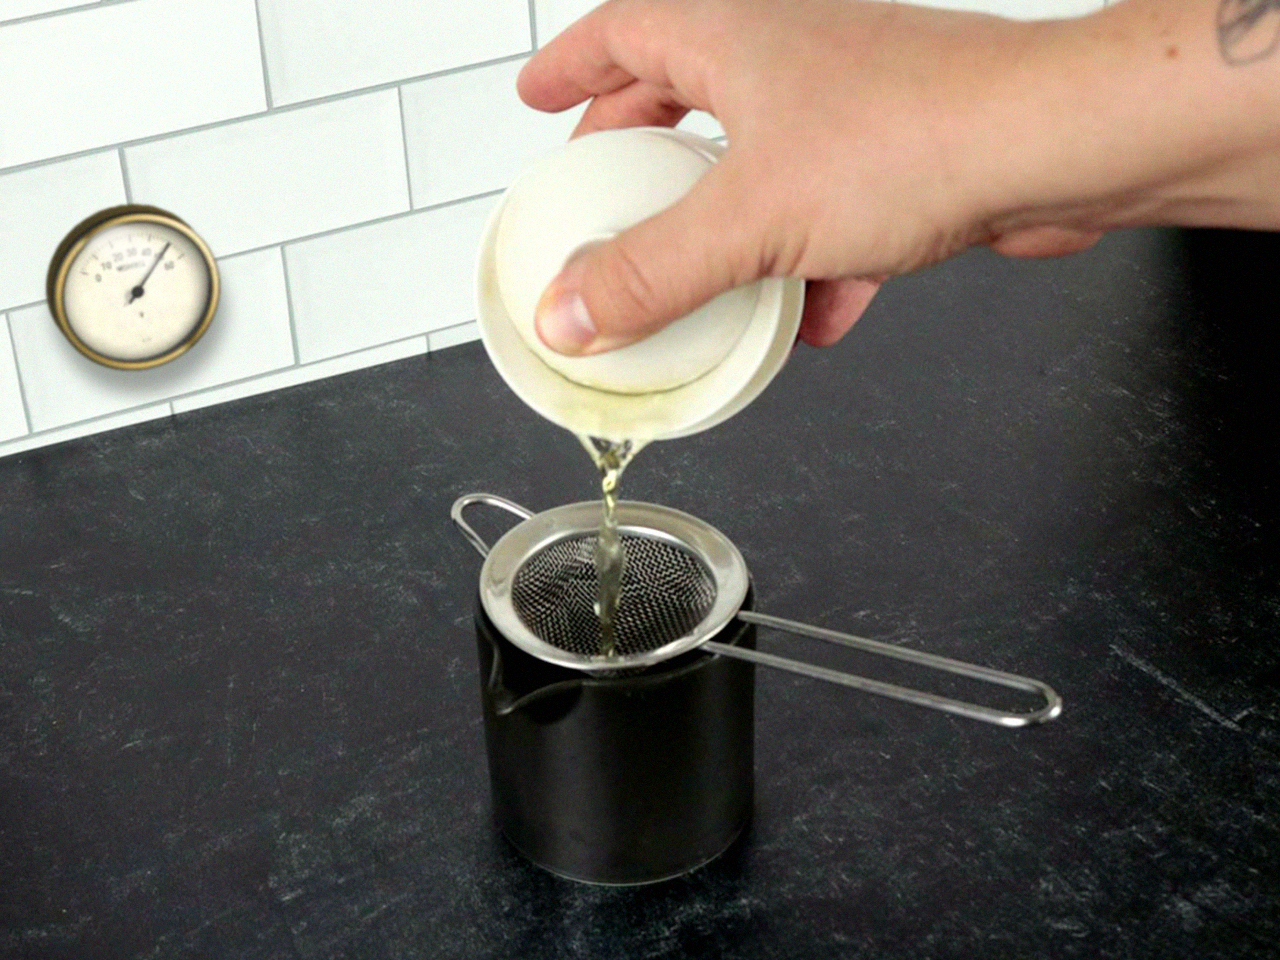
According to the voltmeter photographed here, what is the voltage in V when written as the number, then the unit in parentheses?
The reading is 50 (V)
